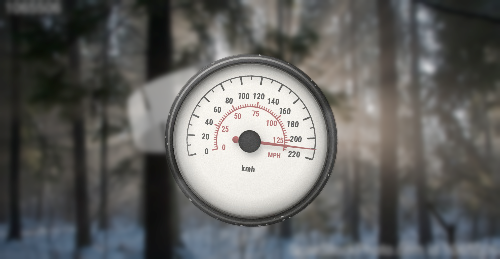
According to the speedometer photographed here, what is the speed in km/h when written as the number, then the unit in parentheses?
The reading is 210 (km/h)
